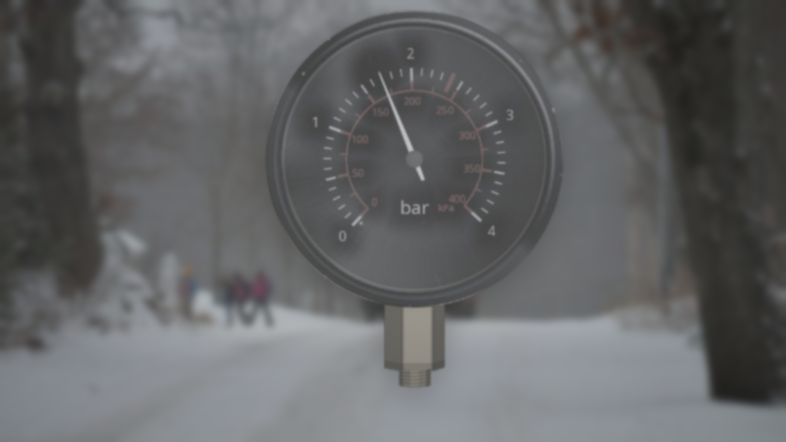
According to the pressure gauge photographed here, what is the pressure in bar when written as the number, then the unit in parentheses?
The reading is 1.7 (bar)
